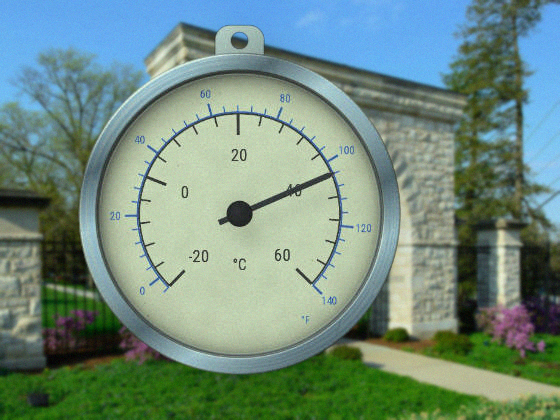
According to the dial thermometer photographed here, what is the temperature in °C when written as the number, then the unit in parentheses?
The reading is 40 (°C)
